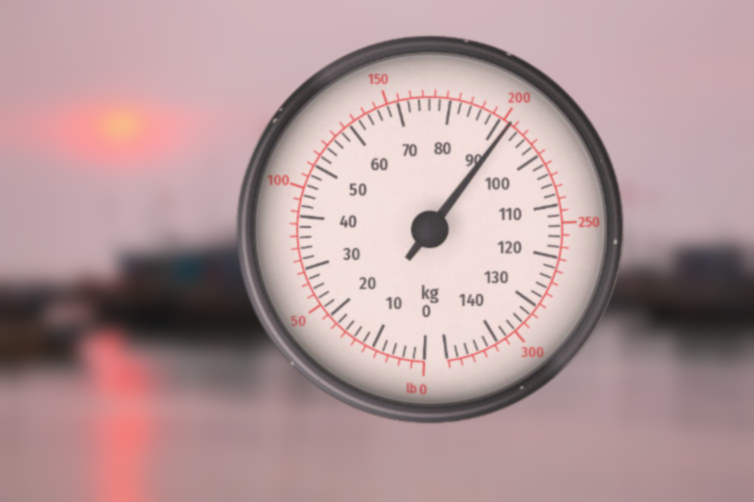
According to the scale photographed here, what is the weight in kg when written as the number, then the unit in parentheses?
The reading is 92 (kg)
